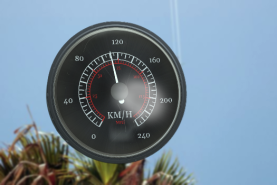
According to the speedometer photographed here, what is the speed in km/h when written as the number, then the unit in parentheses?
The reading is 110 (km/h)
